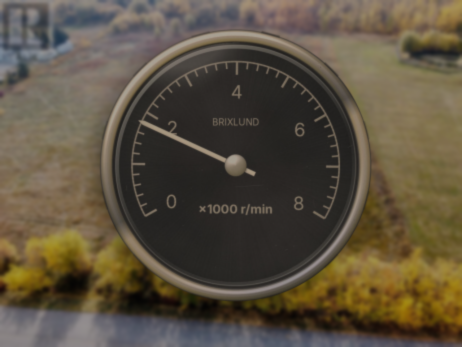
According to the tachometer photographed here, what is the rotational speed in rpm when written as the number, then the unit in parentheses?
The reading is 1800 (rpm)
